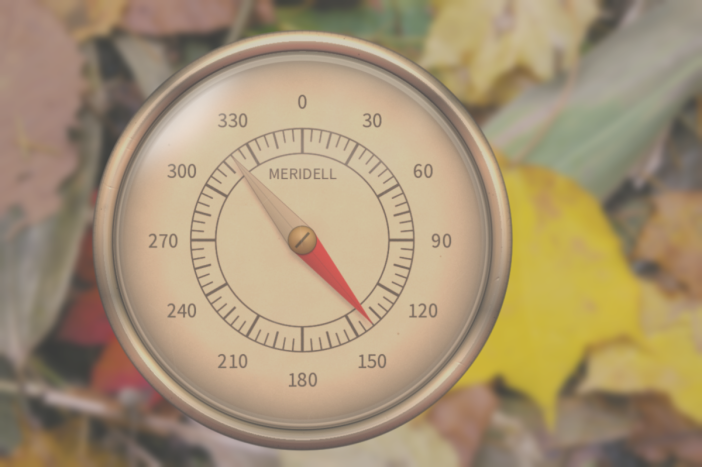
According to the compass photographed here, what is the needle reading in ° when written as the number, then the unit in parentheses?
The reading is 140 (°)
